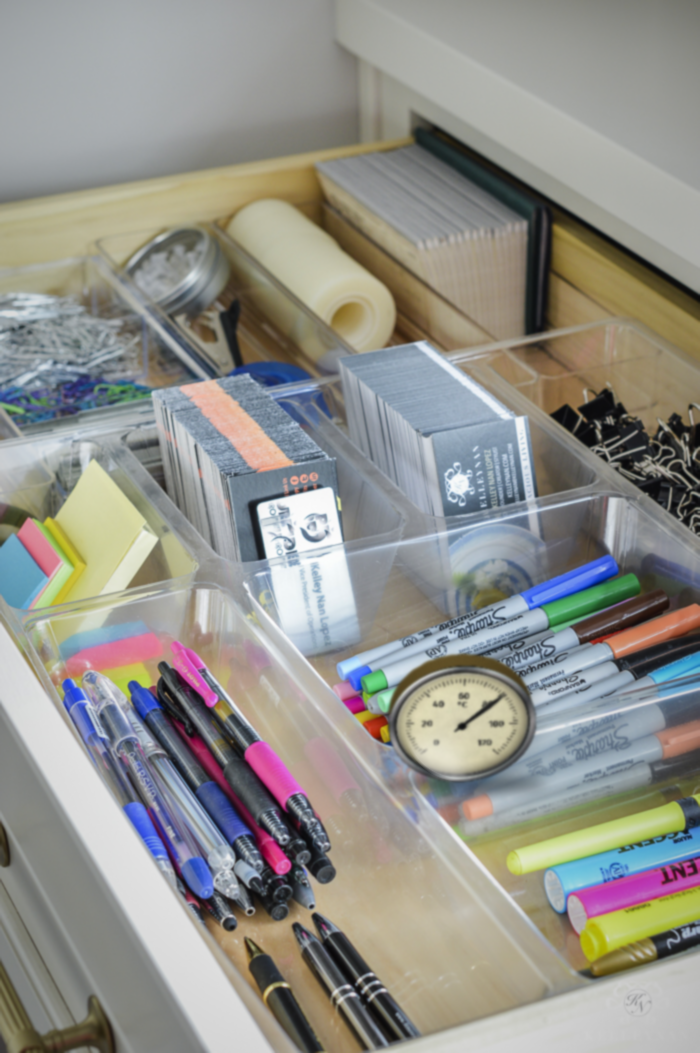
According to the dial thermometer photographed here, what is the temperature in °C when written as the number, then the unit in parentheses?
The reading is 80 (°C)
